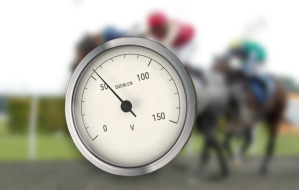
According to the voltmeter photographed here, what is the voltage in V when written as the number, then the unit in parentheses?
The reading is 55 (V)
